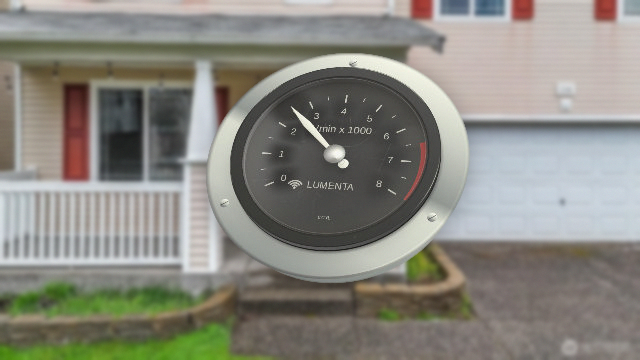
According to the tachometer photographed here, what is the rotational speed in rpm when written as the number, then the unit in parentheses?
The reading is 2500 (rpm)
